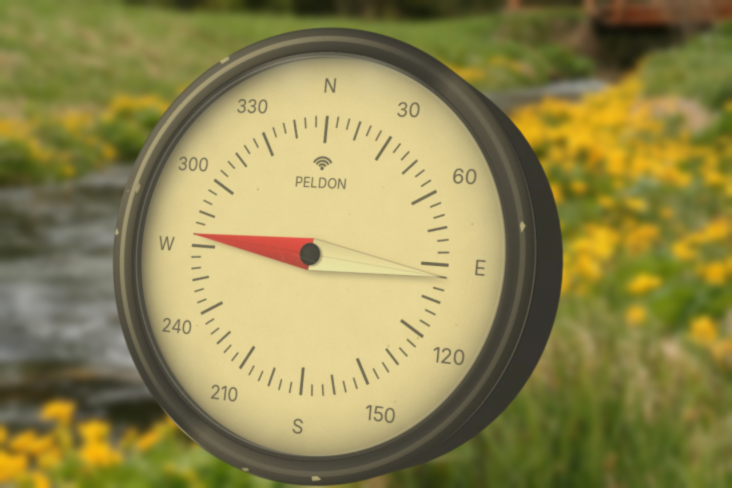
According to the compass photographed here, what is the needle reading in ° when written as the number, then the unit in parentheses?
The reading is 275 (°)
